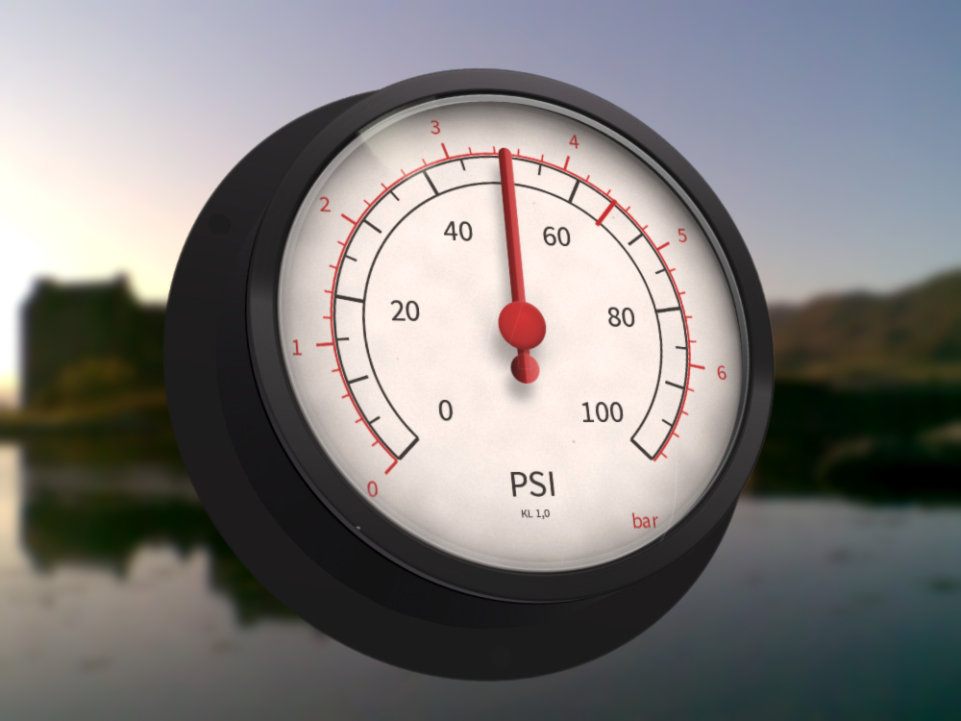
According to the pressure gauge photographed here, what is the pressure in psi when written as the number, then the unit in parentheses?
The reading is 50 (psi)
